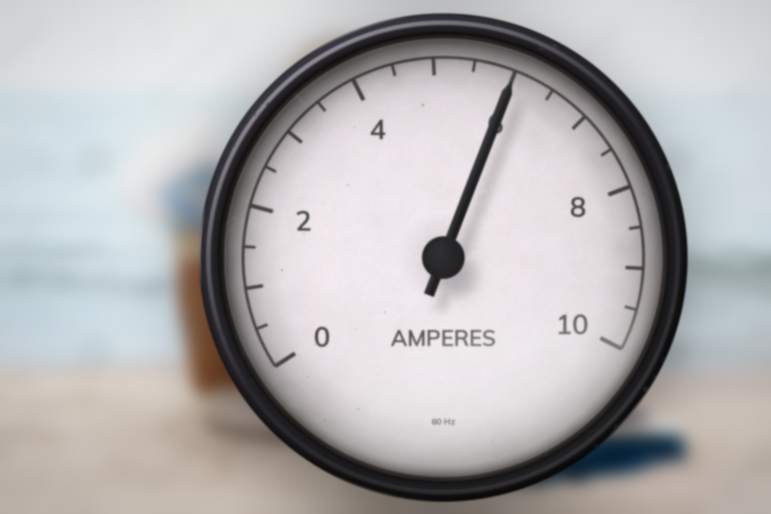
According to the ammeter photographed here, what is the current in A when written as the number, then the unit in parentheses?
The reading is 6 (A)
